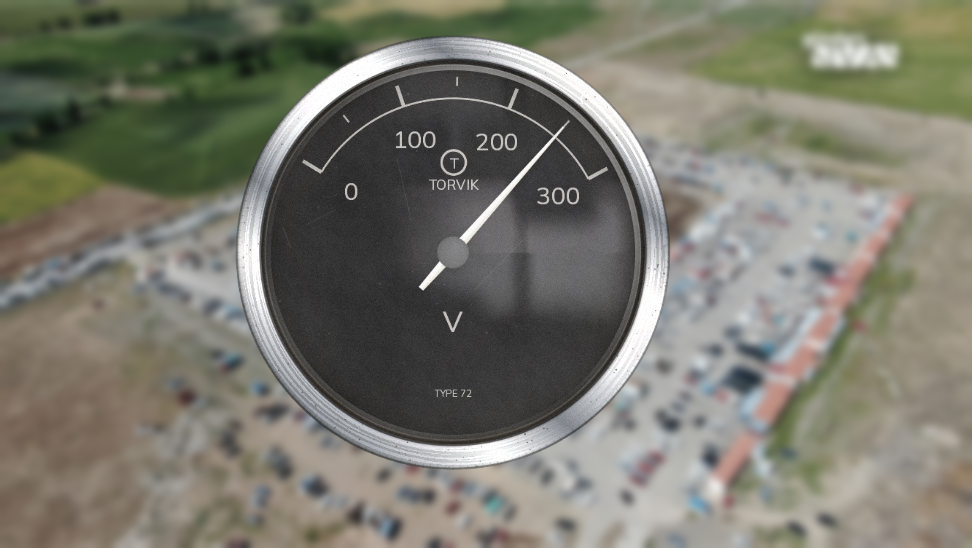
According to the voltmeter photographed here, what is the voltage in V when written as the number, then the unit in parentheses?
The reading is 250 (V)
